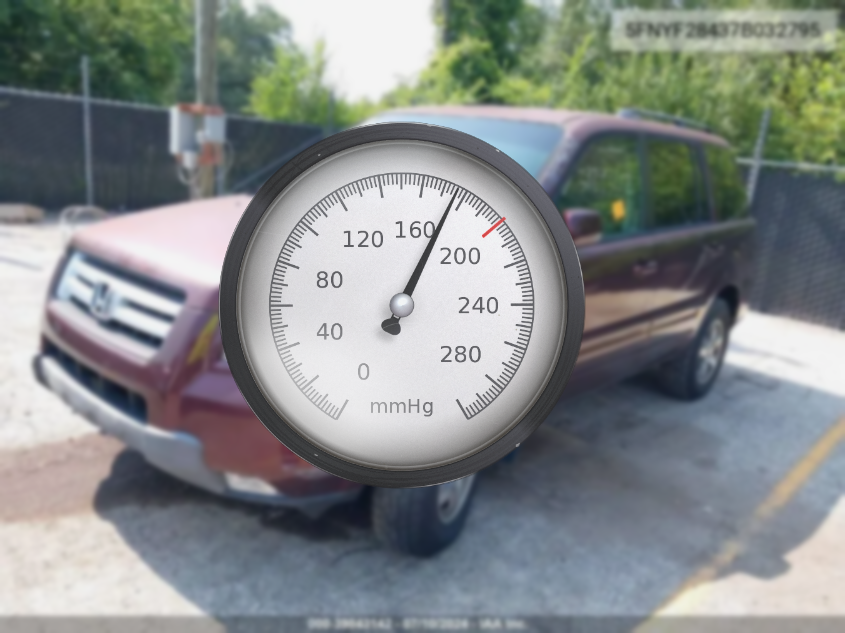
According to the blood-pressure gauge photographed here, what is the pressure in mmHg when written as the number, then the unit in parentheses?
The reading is 176 (mmHg)
